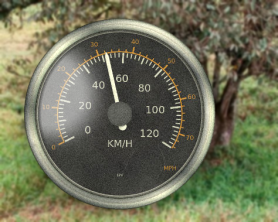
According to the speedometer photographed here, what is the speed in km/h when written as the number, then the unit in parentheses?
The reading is 52 (km/h)
